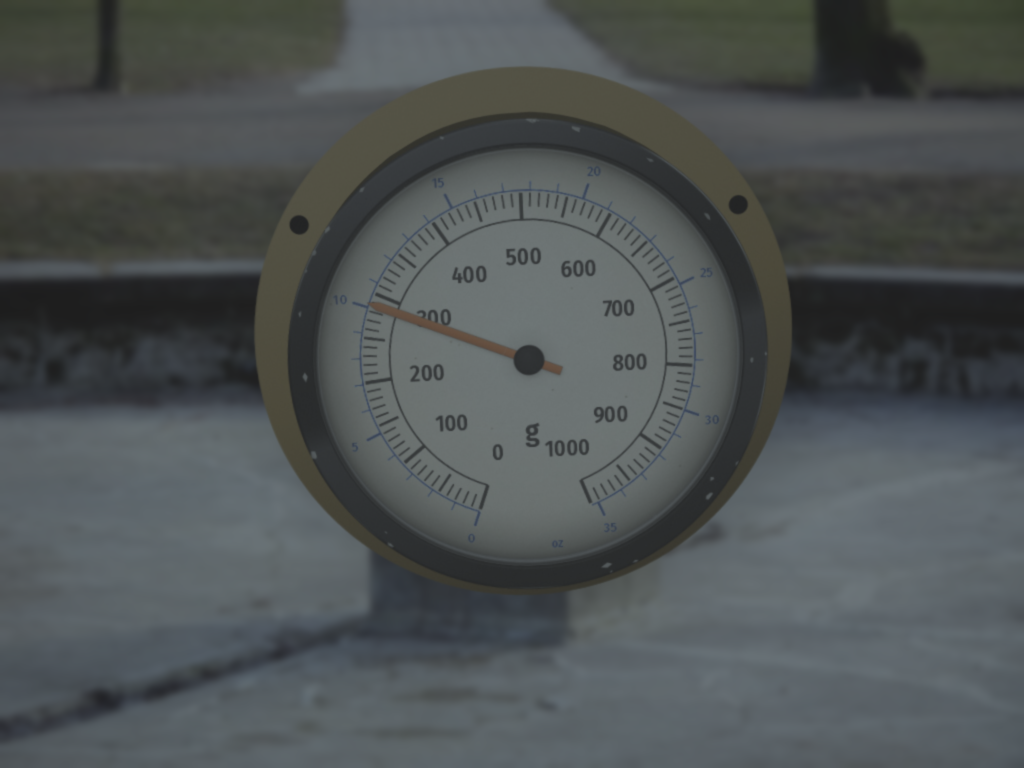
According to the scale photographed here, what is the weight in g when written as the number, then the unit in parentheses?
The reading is 290 (g)
